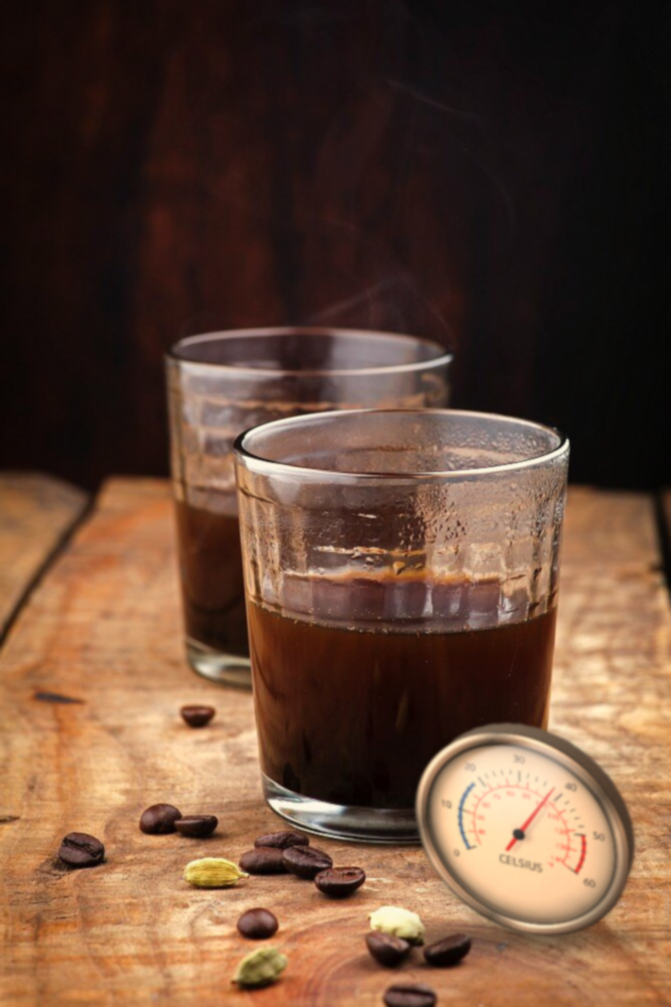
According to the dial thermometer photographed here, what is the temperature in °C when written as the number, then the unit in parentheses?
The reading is 38 (°C)
